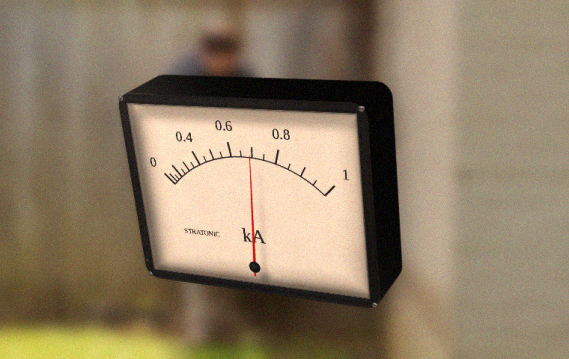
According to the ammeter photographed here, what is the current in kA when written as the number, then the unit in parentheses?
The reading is 0.7 (kA)
